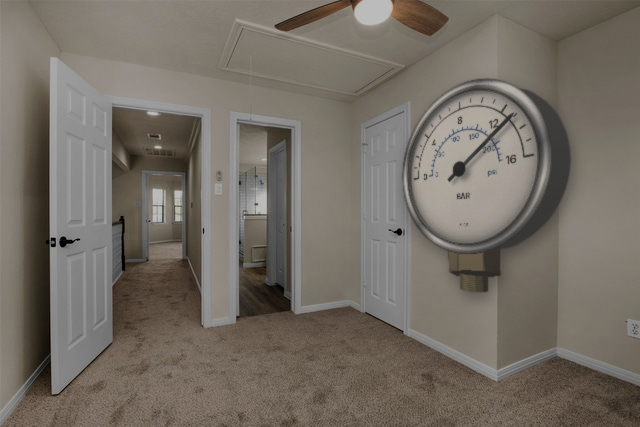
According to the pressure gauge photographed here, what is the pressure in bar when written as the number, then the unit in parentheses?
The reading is 13 (bar)
